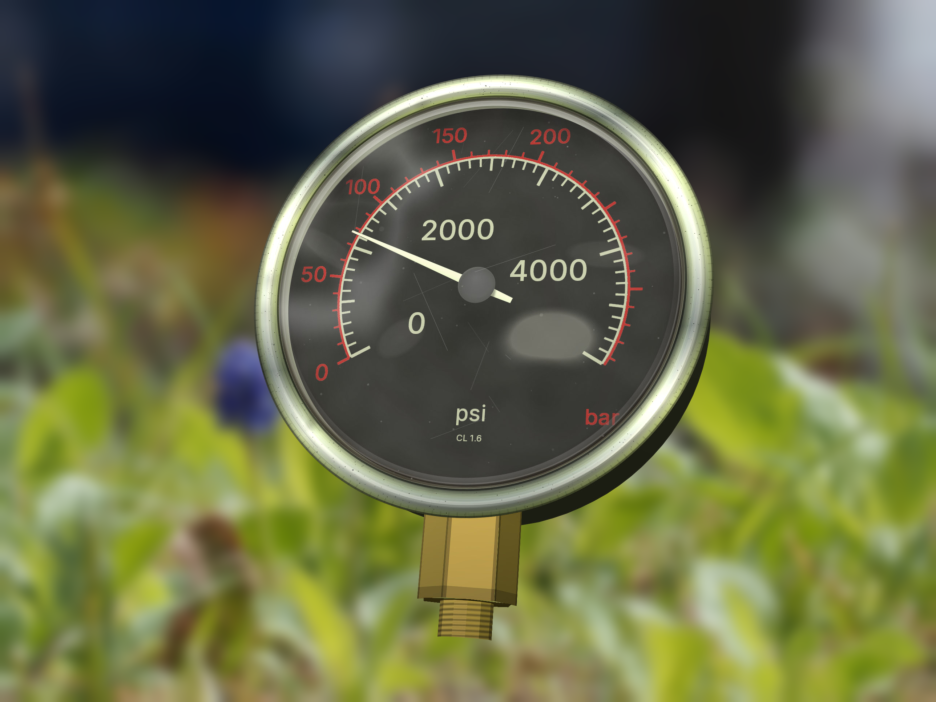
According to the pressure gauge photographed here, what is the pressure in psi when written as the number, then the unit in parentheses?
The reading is 1100 (psi)
